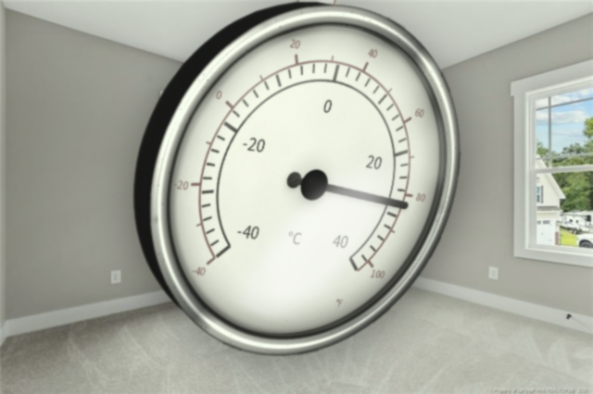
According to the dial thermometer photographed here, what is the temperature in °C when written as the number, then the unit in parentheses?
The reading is 28 (°C)
